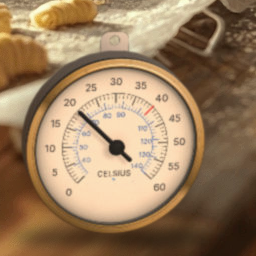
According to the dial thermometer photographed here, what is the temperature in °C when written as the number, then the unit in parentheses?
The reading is 20 (°C)
